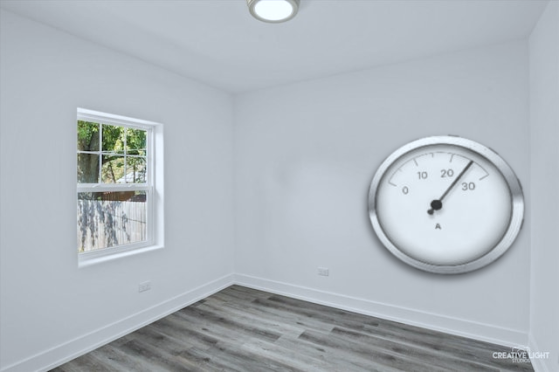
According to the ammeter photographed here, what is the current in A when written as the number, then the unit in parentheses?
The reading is 25 (A)
